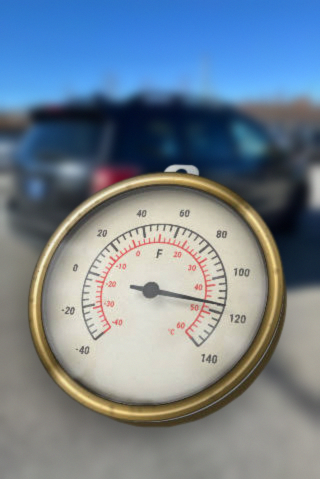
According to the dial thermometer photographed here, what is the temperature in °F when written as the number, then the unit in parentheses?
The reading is 116 (°F)
